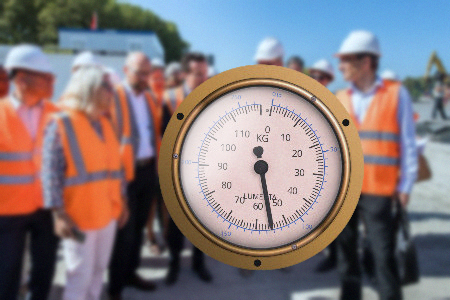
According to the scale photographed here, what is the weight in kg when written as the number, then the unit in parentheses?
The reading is 55 (kg)
